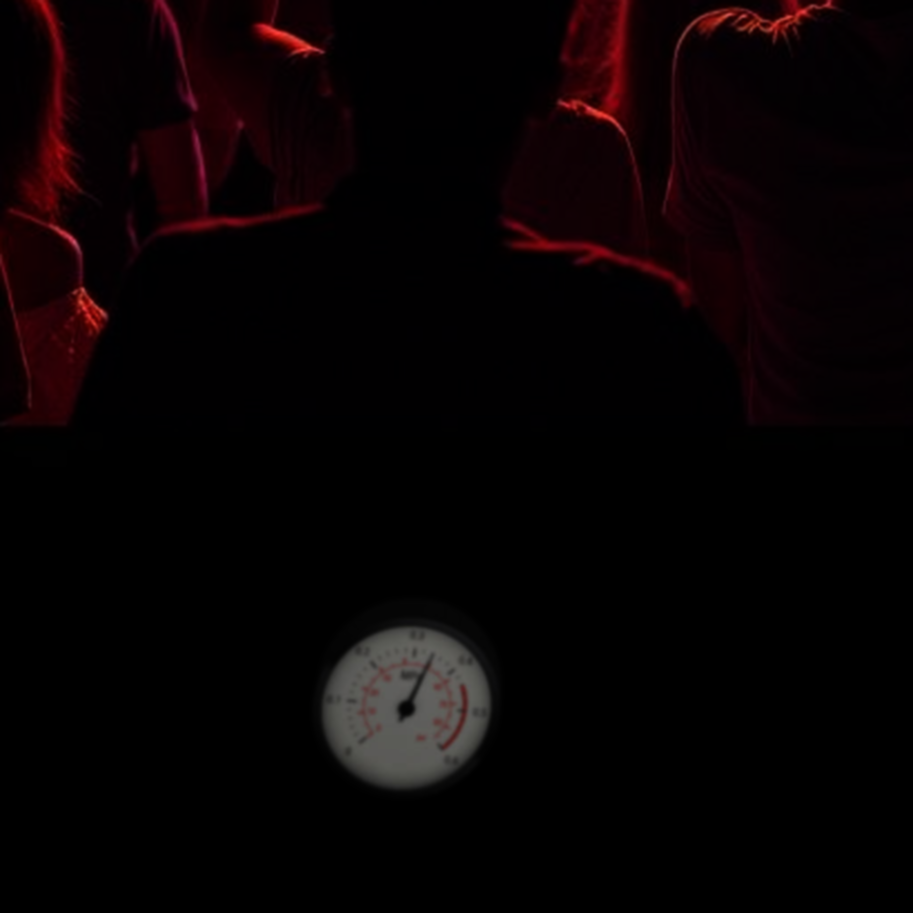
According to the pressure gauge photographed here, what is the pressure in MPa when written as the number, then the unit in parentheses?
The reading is 0.34 (MPa)
